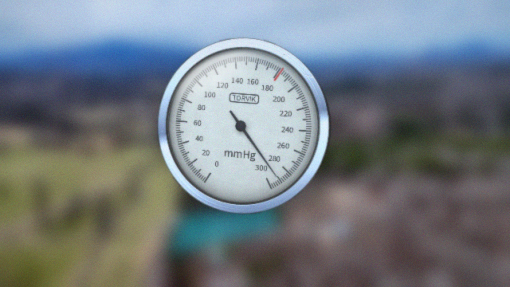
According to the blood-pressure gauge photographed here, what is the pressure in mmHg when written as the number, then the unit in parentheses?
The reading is 290 (mmHg)
